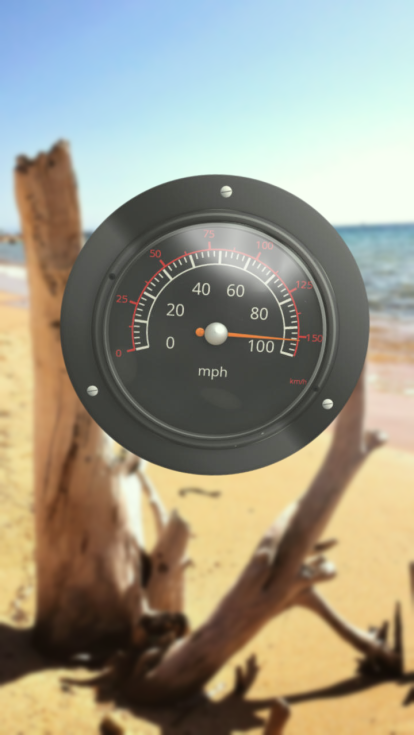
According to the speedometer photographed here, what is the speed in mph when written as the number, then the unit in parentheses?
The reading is 94 (mph)
